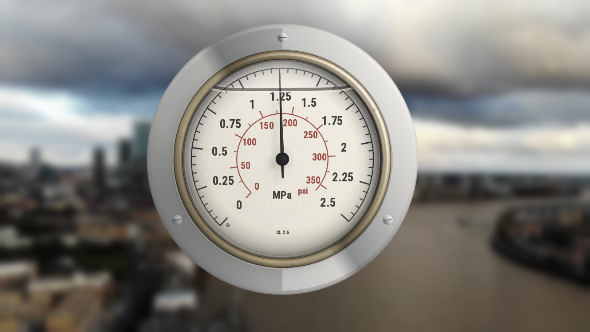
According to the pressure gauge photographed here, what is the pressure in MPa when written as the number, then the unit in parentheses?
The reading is 1.25 (MPa)
